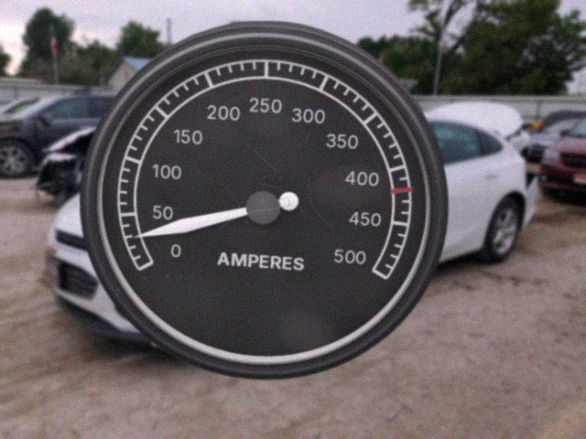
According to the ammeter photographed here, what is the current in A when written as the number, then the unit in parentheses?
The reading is 30 (A)
